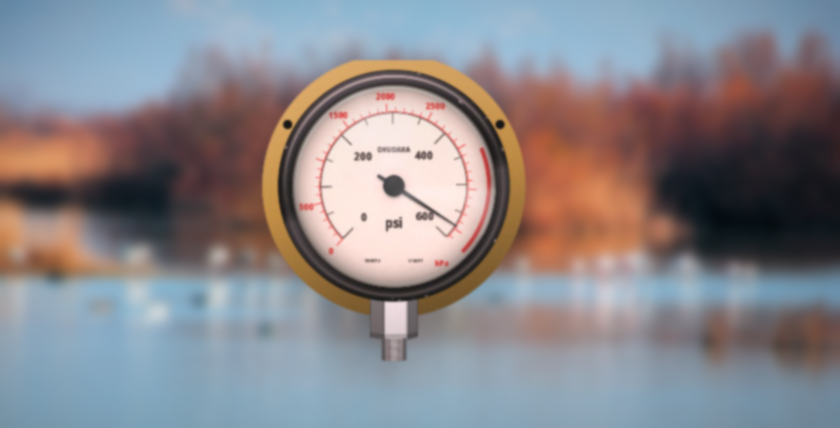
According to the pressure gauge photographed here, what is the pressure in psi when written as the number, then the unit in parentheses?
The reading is 575 (psi)
